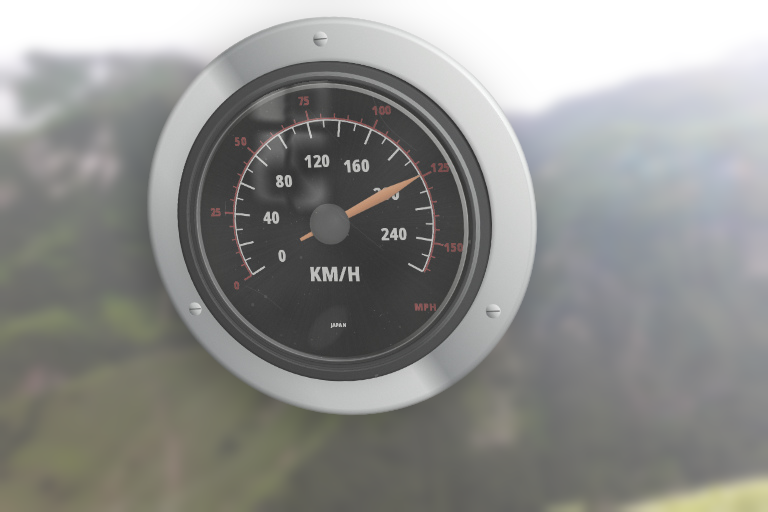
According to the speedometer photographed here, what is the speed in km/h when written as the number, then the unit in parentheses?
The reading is 200 (km/h)
